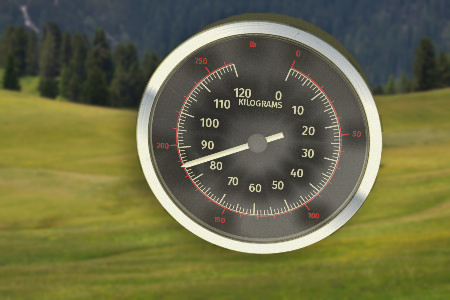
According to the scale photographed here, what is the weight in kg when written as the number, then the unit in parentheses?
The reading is 85 (kg)
